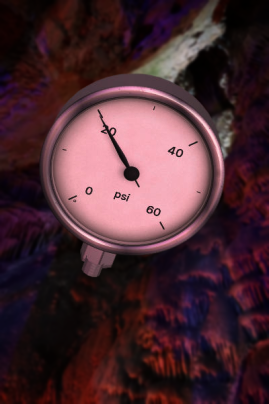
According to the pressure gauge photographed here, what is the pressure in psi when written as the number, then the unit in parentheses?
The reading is 20 (psi)
